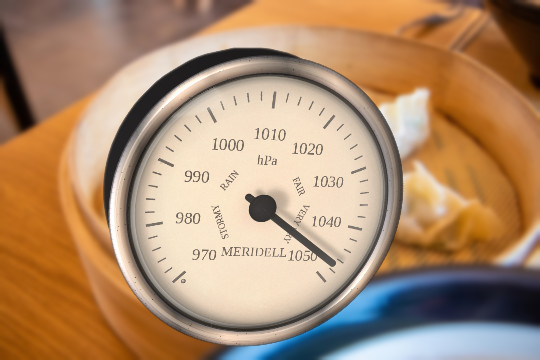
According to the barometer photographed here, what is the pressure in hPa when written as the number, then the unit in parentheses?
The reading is 1047 (hPa)
